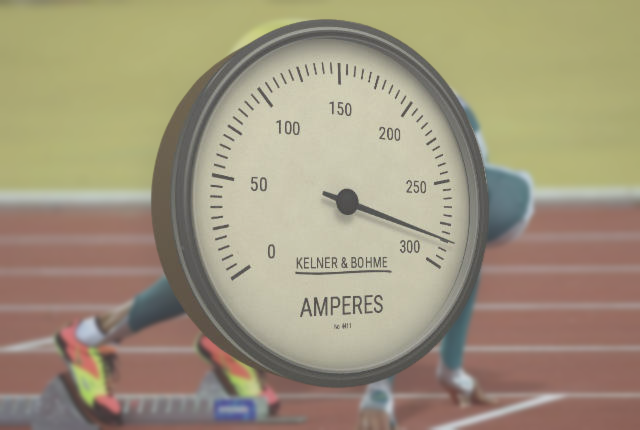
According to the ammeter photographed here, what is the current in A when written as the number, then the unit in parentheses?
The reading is 285 (A)
